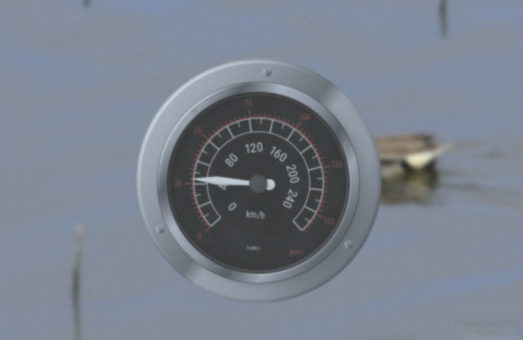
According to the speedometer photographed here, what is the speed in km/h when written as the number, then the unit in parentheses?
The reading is 45 (km/h)
